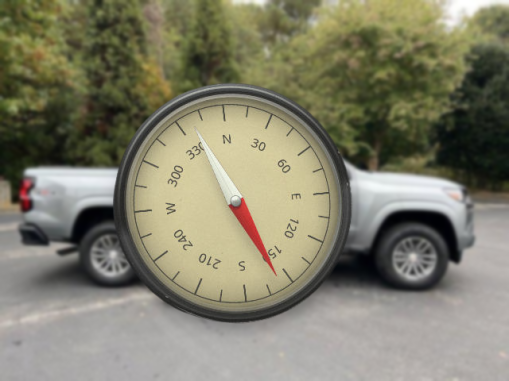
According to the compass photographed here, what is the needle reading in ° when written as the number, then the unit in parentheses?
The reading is 157.5 (°)
